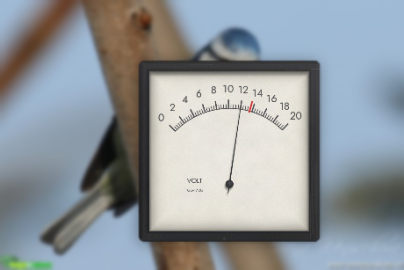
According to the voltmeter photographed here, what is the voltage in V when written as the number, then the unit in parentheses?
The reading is 12 (V)
